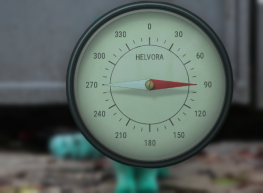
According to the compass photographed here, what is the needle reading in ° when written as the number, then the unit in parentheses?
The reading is 90 (°)
